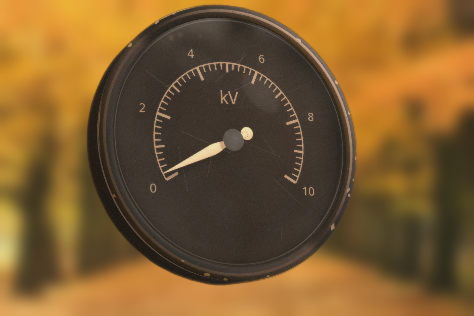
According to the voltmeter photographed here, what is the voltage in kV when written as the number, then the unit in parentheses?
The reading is 0.2 (kV)
